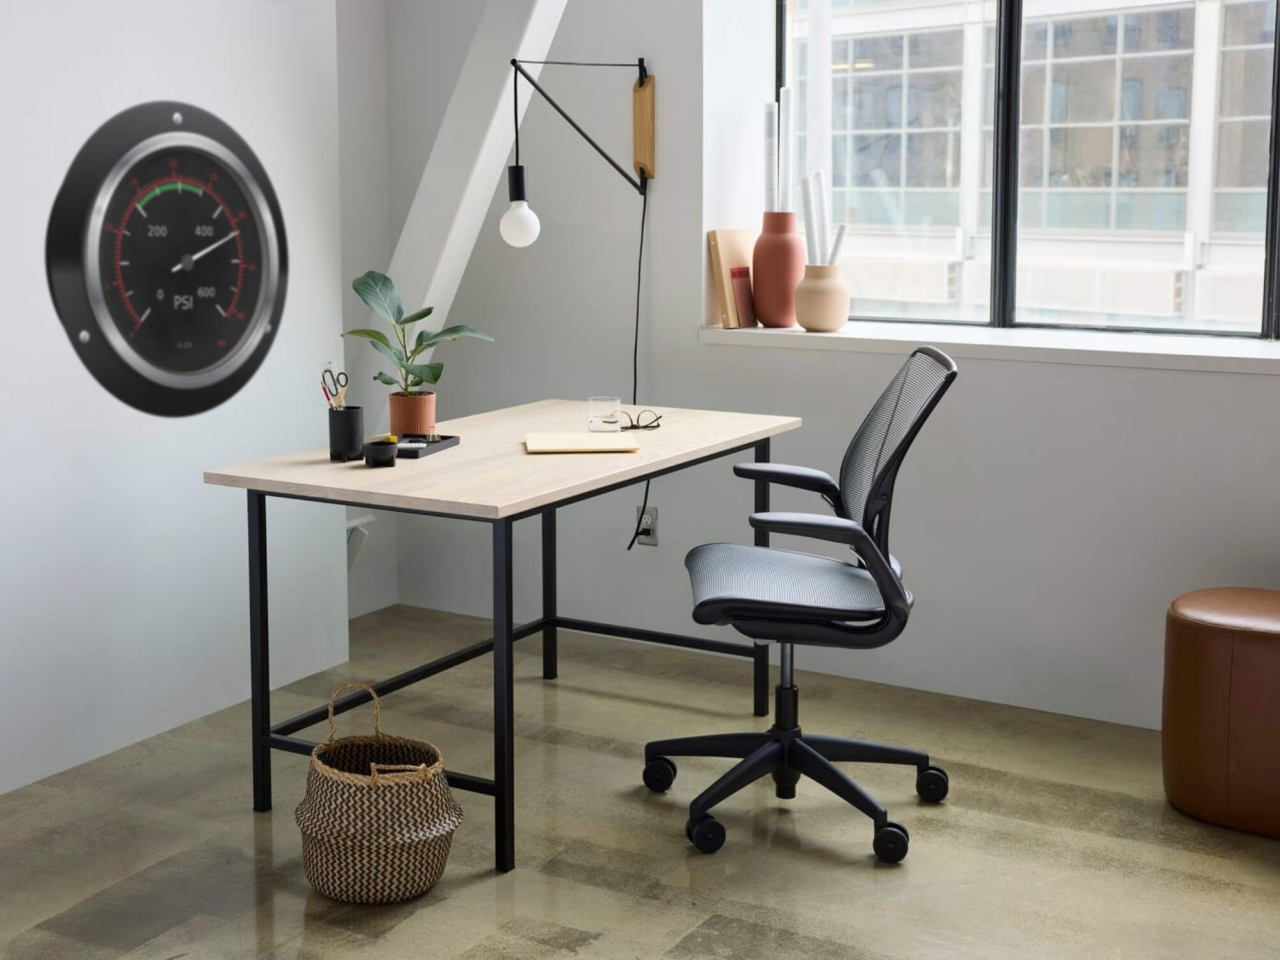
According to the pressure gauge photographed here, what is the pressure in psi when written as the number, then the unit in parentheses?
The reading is 450 (psi)
